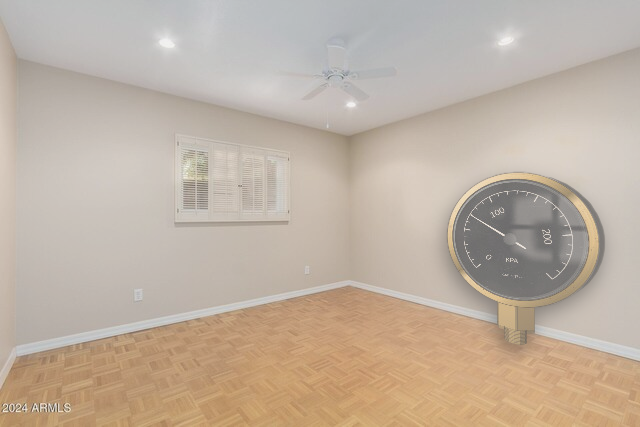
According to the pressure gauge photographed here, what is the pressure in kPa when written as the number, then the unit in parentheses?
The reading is 70 (kPa)
